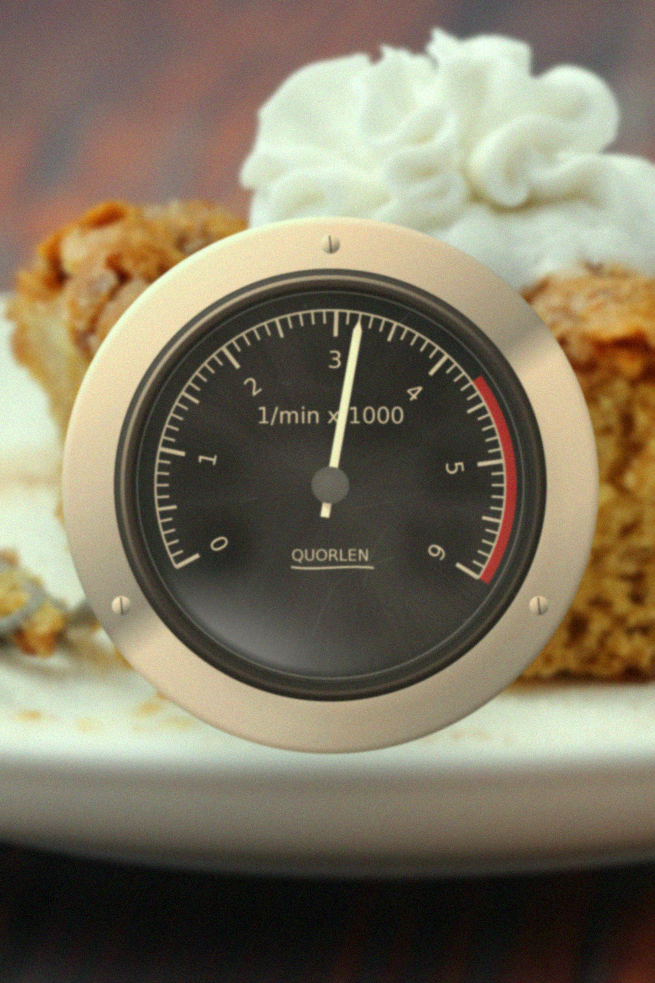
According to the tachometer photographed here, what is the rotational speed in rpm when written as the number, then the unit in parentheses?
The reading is 3200 (rpm)
